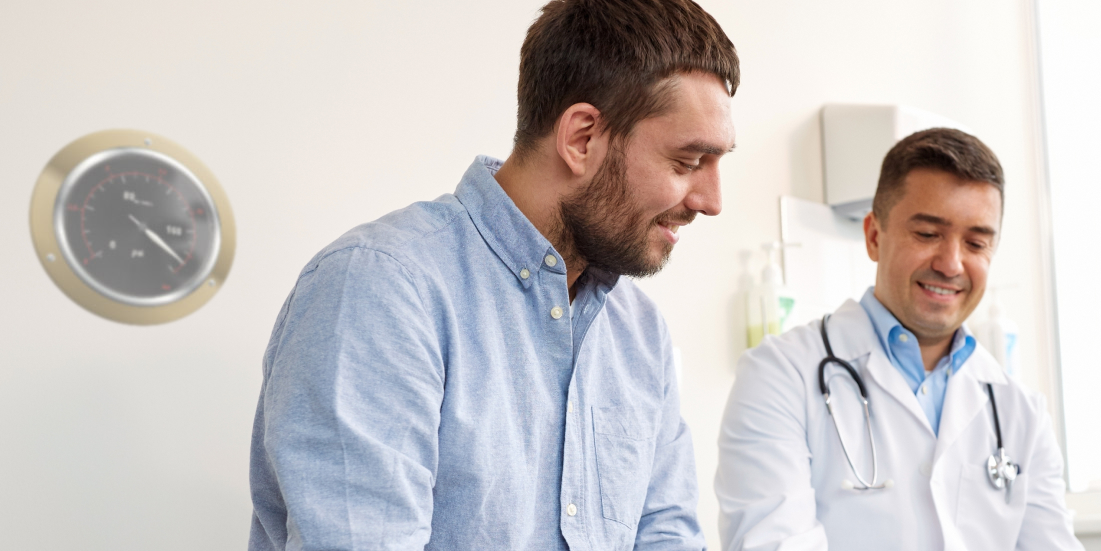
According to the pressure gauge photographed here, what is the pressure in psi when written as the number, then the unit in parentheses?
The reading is 190 (psi)
